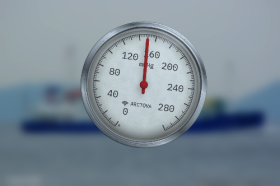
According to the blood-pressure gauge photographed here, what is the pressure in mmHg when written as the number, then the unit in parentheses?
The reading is 150 (mmHg)
